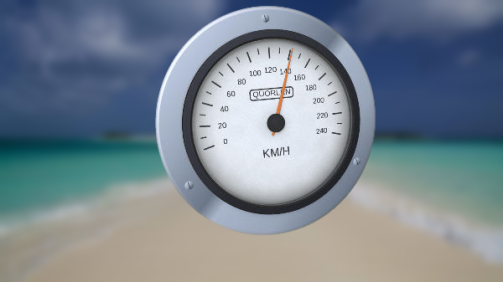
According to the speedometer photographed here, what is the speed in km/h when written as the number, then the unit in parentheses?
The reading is 140 (km/h)
